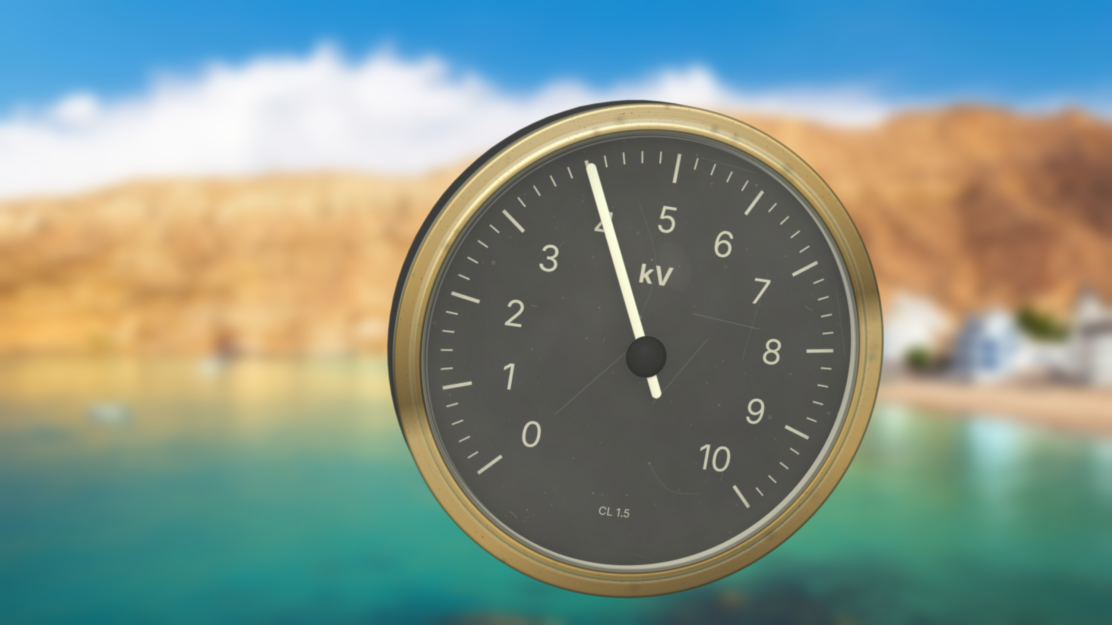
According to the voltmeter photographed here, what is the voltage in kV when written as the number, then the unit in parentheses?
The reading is 4 (kV)
